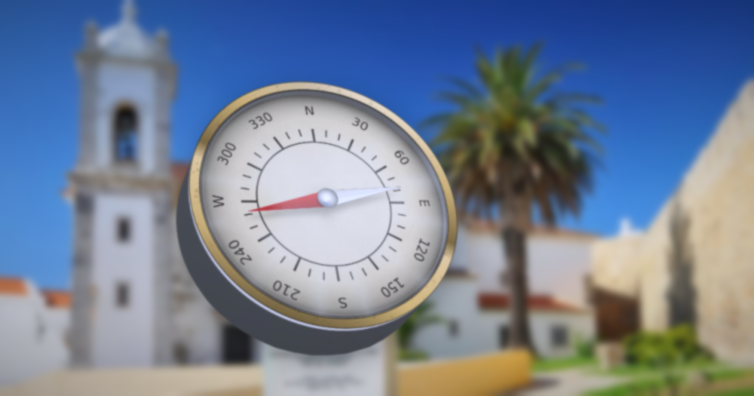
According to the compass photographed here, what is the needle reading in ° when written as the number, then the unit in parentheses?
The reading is 260 (°)
